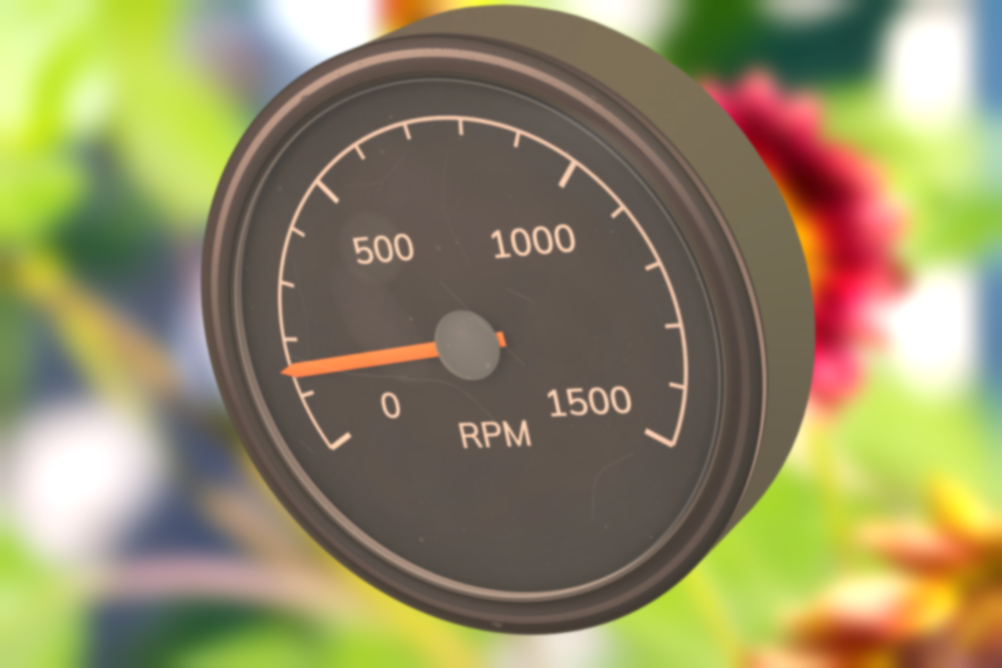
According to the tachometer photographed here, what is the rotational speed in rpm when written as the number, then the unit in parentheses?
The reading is 150 (rpm)
